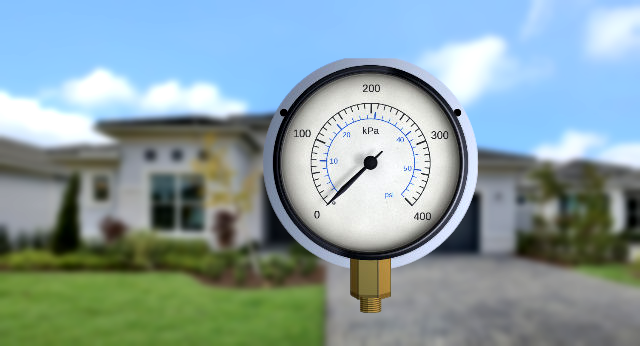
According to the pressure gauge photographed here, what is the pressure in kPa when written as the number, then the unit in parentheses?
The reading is 0 (kPa)
